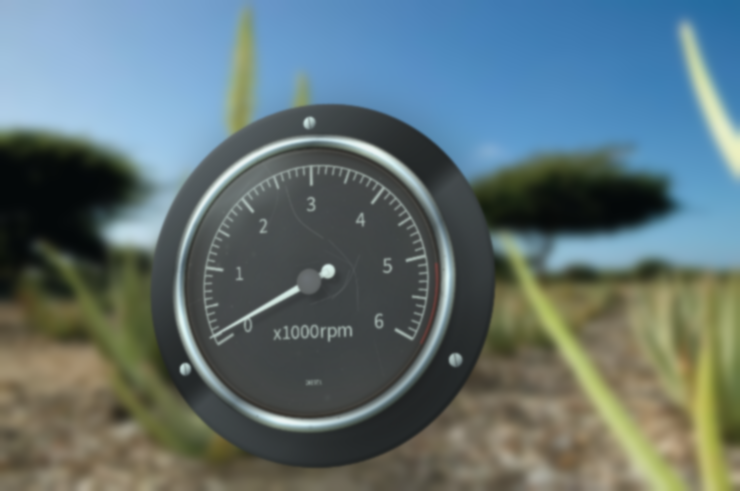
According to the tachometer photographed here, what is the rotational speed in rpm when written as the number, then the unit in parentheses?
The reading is 100 (rpm)
